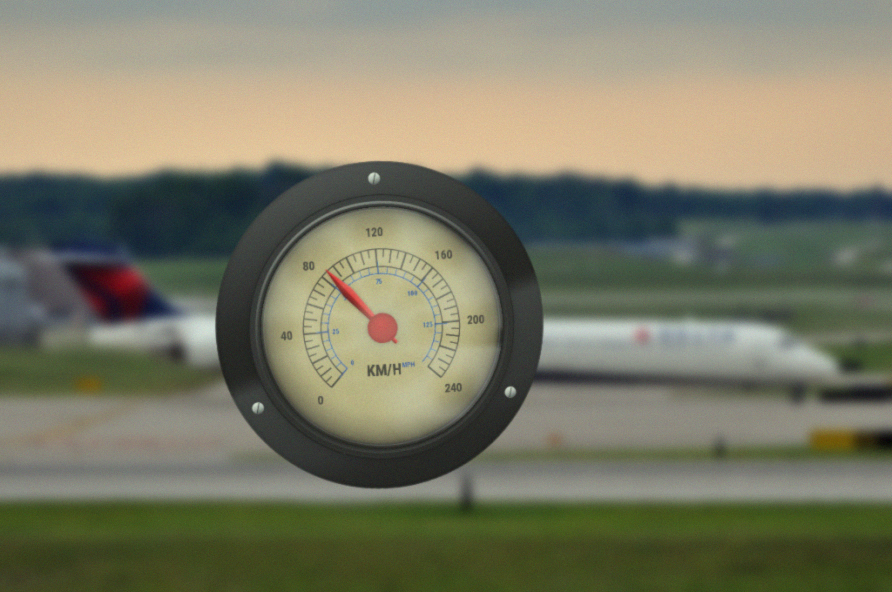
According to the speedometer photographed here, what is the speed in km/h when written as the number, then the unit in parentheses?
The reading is 85 (km/h)
